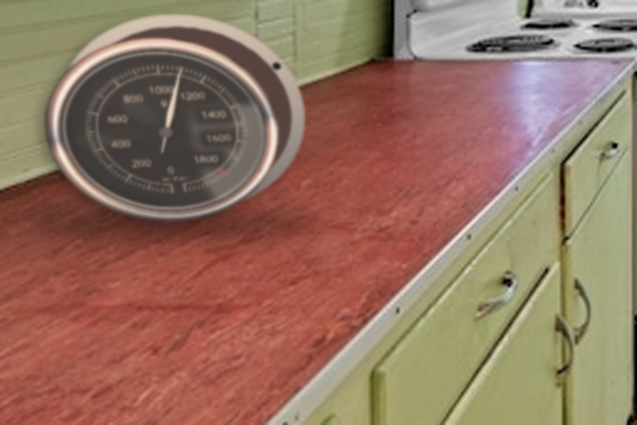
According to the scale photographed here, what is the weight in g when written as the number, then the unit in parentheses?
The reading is 1100 (g)
